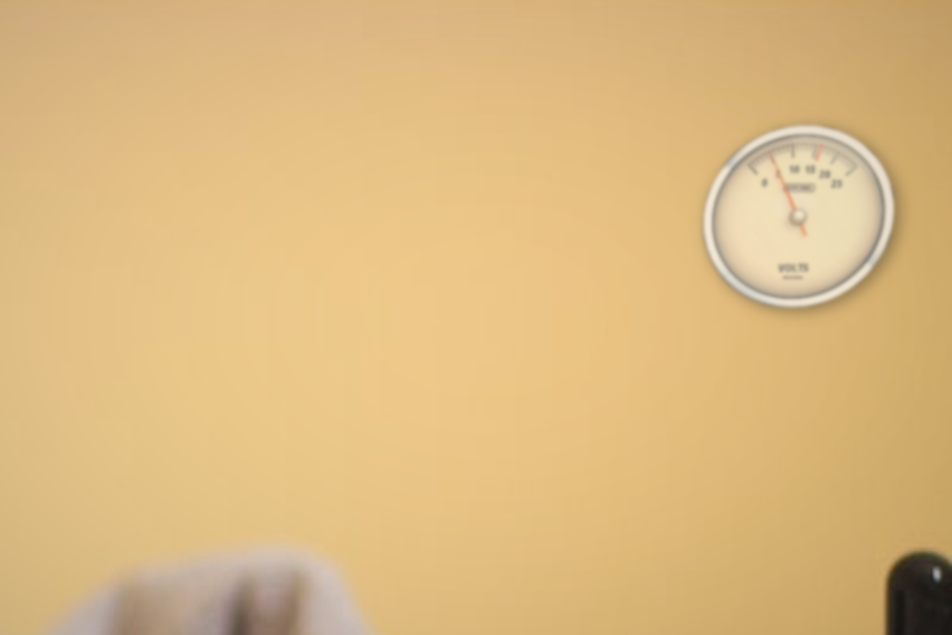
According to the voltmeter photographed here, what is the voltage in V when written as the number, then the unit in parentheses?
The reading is 5 (V)
